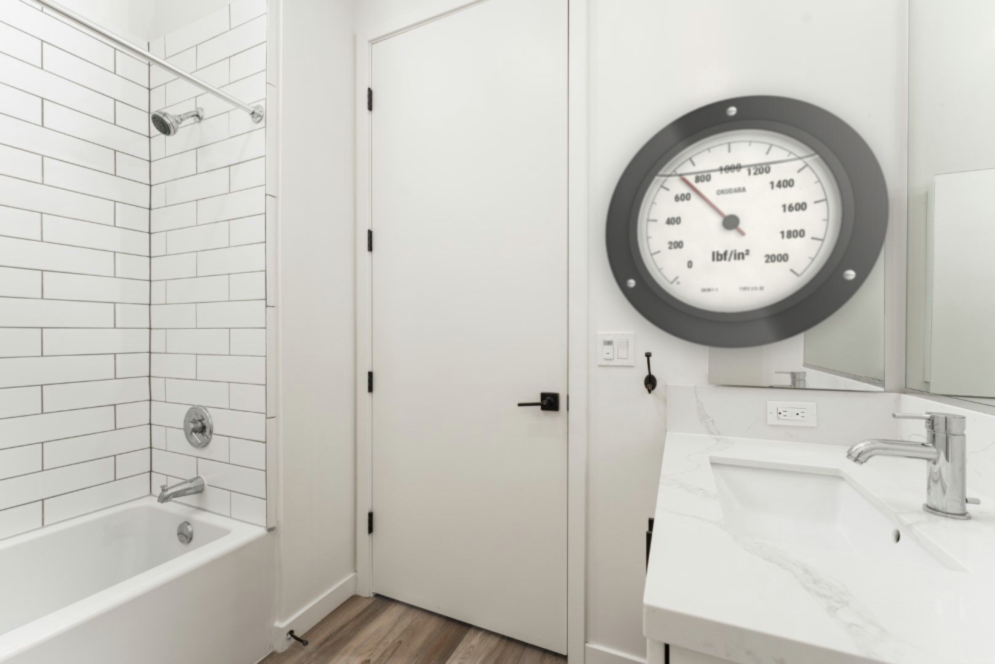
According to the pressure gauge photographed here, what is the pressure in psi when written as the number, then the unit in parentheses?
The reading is 700 (psi)
